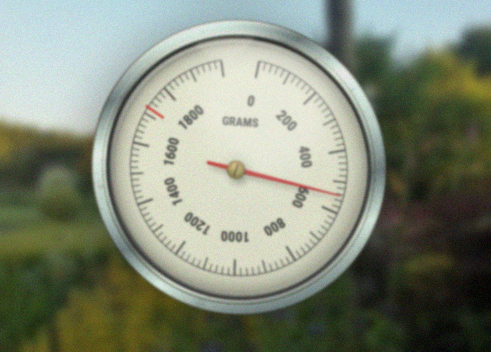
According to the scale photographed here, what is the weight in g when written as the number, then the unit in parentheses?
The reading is 540 (g)
